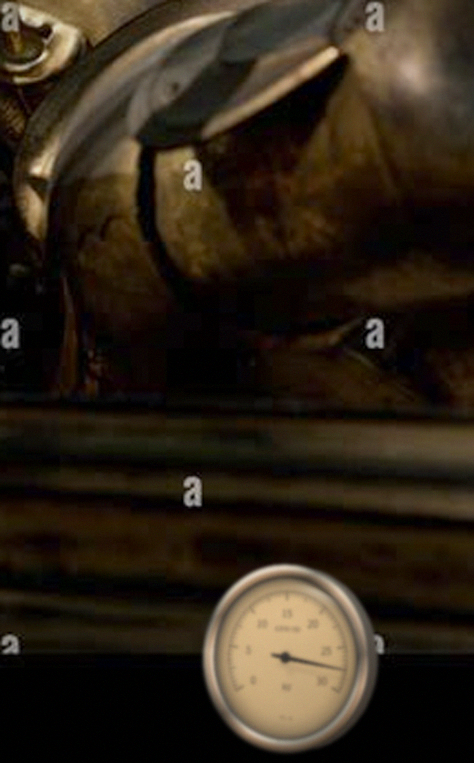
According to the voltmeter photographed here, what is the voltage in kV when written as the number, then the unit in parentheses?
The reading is 27.5 (kV)
